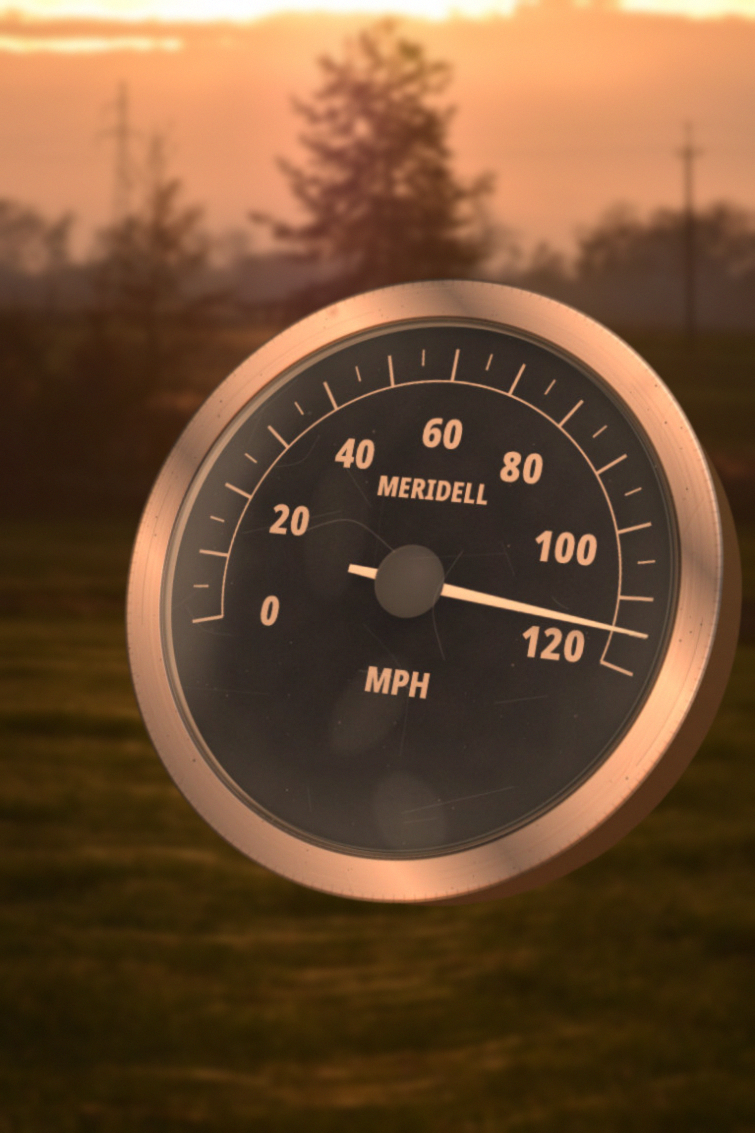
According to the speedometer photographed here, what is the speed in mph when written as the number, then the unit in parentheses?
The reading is 115 (mph)
